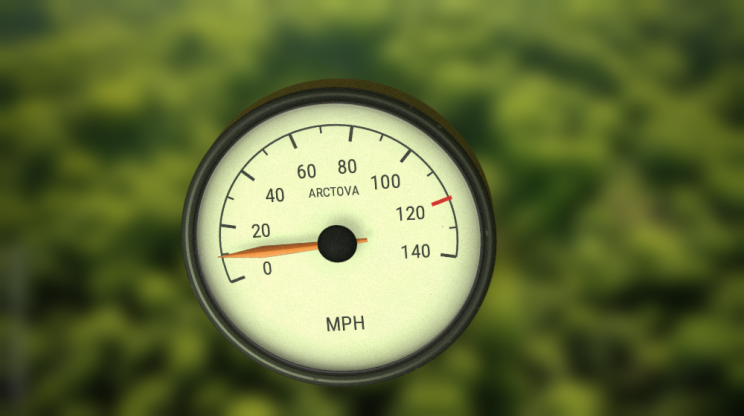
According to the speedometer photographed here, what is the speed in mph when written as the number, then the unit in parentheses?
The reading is 10 (mph)
